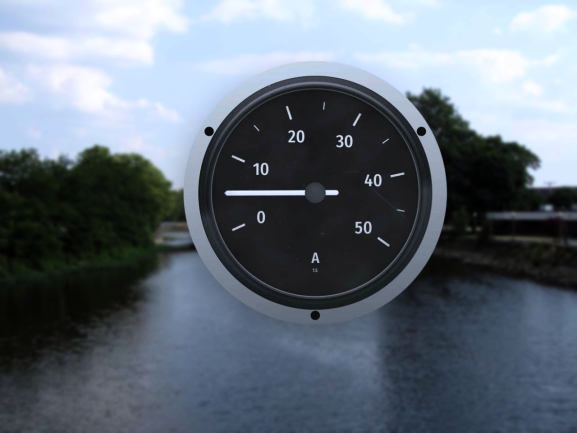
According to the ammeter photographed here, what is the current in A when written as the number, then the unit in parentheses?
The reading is 5 (A)
